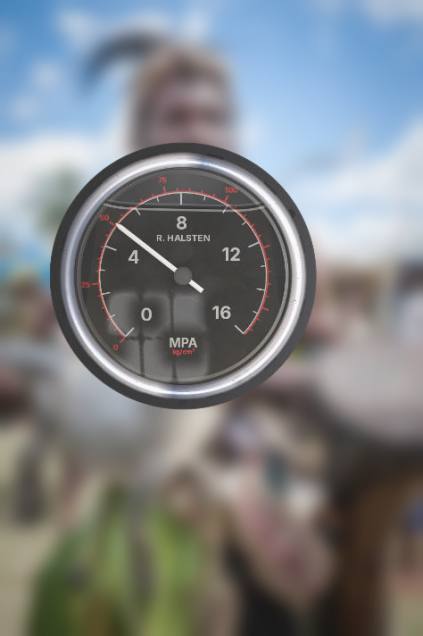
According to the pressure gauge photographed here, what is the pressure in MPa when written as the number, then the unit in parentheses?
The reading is 5 (MPa)
